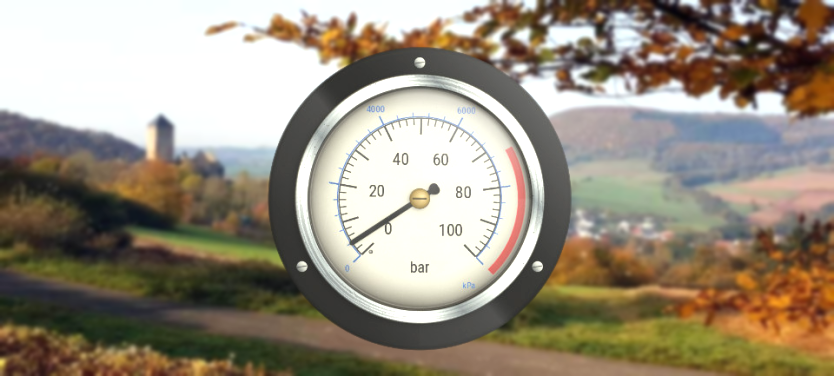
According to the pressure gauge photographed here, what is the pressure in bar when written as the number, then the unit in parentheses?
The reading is 4 (bar)
